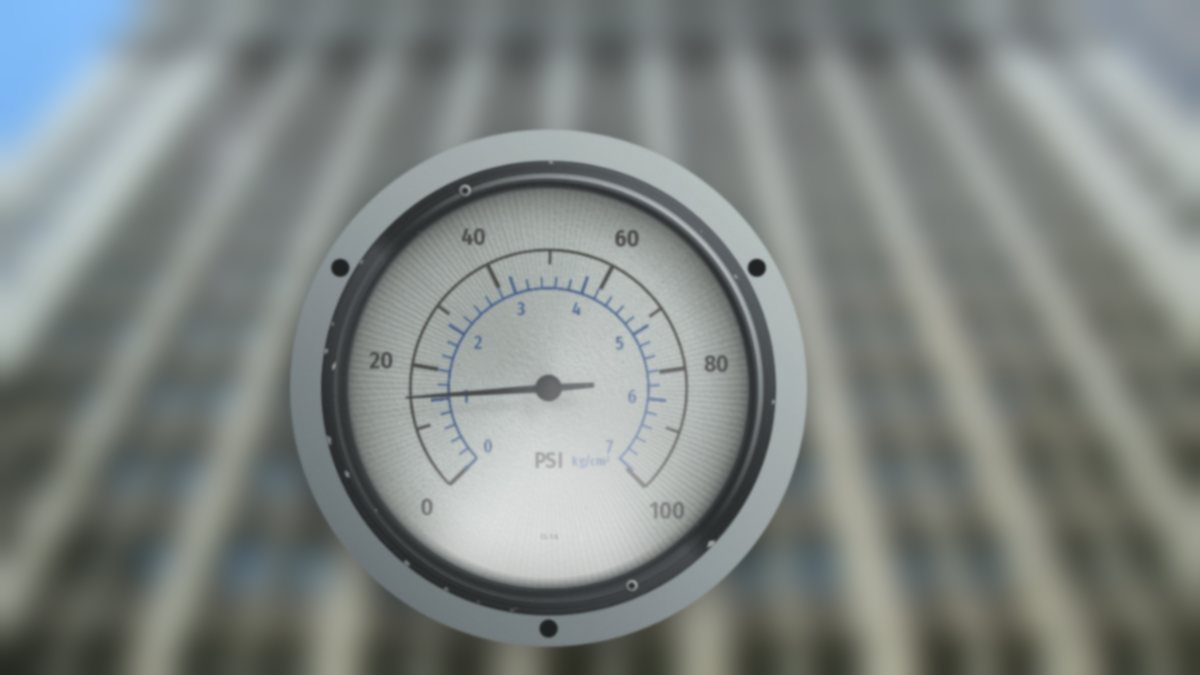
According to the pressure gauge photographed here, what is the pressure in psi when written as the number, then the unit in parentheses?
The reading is 15 (psi)
